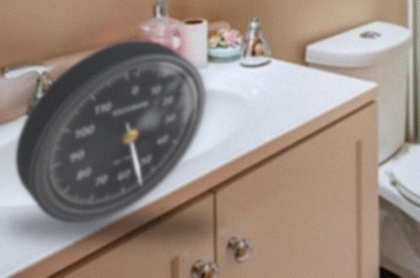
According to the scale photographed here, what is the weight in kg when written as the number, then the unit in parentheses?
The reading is 55 (kg)
